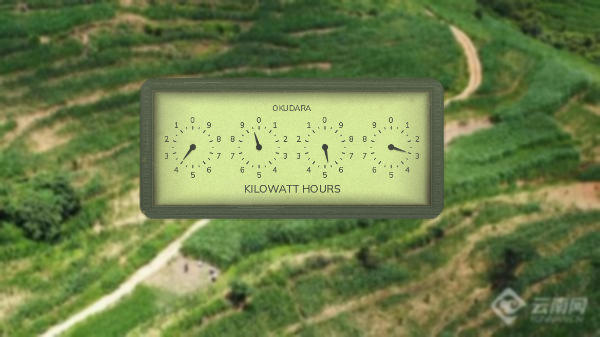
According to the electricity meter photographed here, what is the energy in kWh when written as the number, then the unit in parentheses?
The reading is 3953 (kWh)
